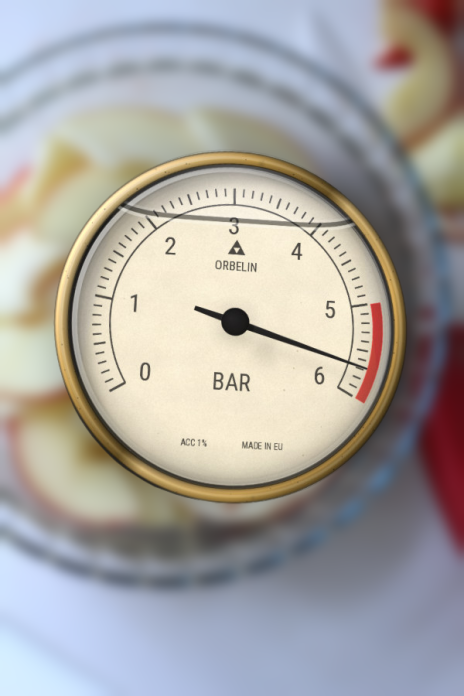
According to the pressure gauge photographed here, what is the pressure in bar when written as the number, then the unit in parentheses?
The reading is 5.7 (bar)
